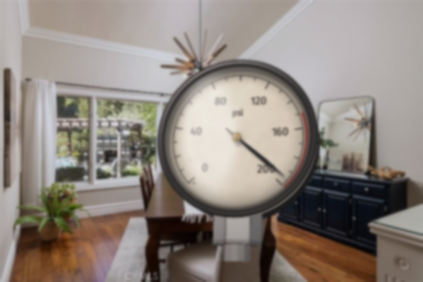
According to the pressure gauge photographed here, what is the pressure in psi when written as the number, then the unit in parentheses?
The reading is 195 (psi)
